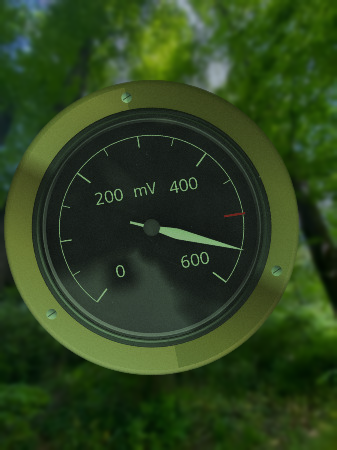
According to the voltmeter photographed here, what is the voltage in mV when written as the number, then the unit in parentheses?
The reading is 550 (mV)
